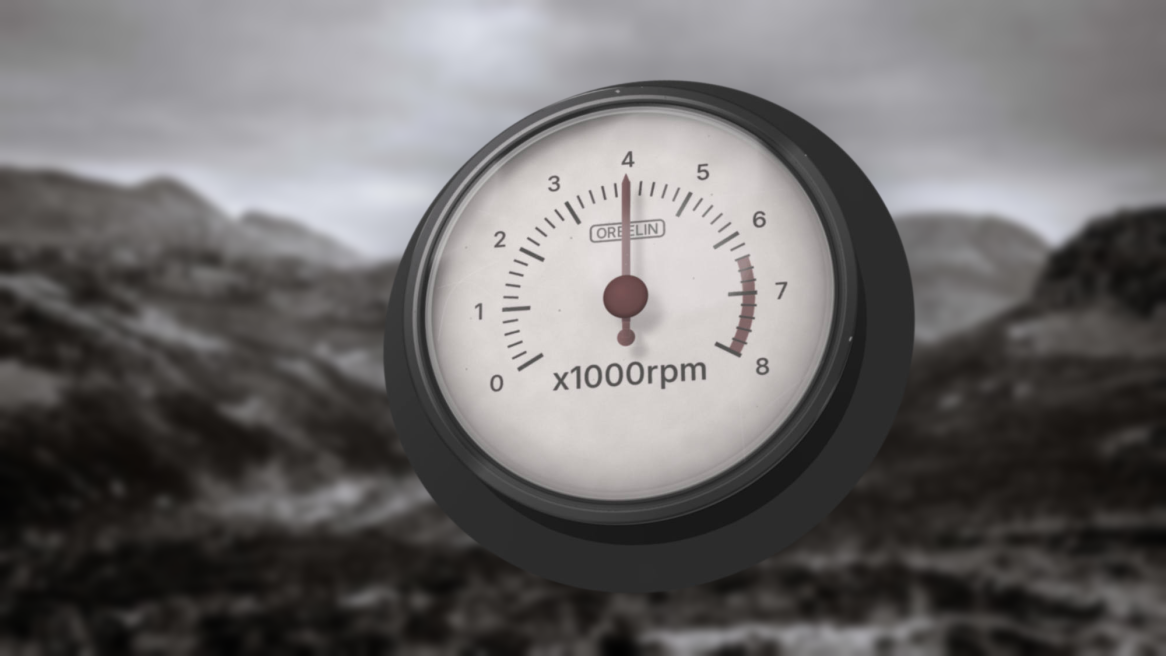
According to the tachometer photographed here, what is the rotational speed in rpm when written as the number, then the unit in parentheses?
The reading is 4000 (rpm)
